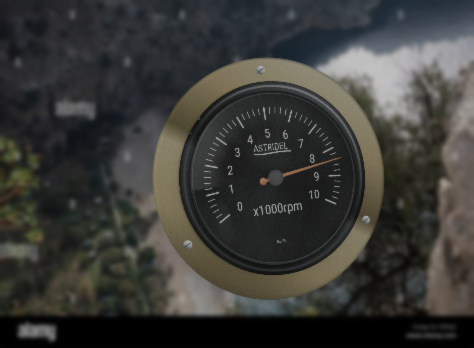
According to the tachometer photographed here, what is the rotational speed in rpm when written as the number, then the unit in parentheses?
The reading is 8400 (rpm)
